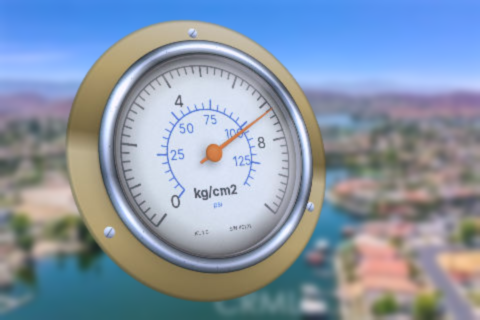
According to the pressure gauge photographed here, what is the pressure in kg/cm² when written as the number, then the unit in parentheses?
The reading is 7.2 (kg/cm²)
